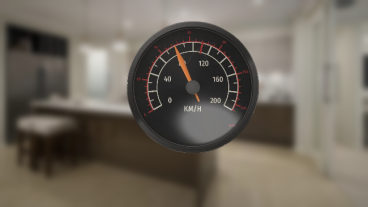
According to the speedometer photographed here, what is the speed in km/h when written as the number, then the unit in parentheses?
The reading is 80 (km/h)
